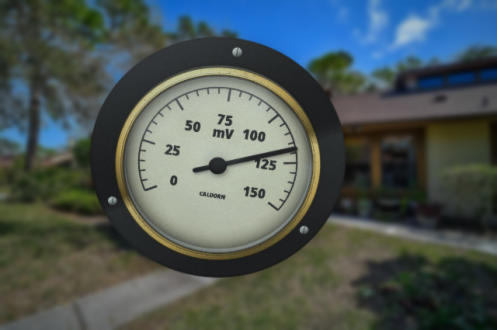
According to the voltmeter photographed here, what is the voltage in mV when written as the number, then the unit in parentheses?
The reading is 117.5 (mV)
